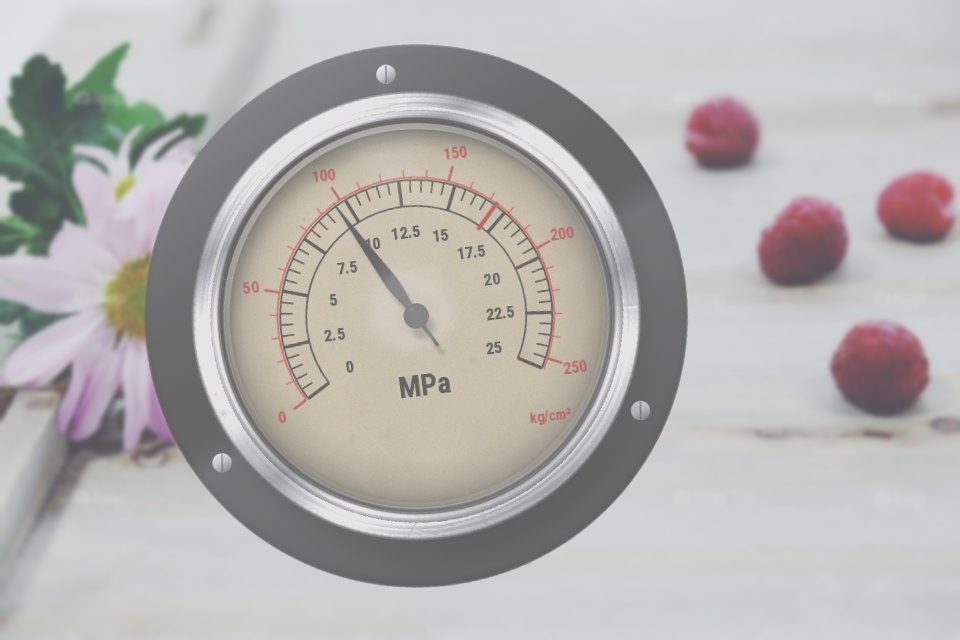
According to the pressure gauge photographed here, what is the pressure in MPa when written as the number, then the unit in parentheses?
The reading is 9.5 (MPa)
